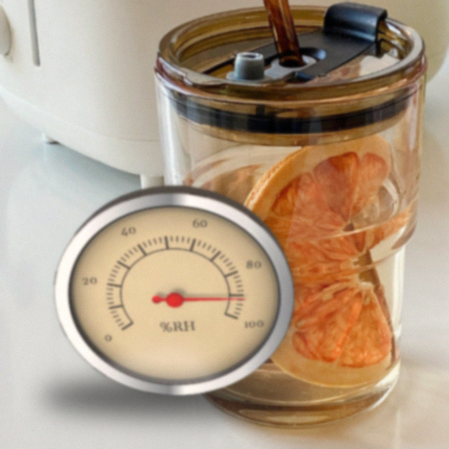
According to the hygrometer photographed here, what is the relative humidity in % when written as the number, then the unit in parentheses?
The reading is 90 (%)
